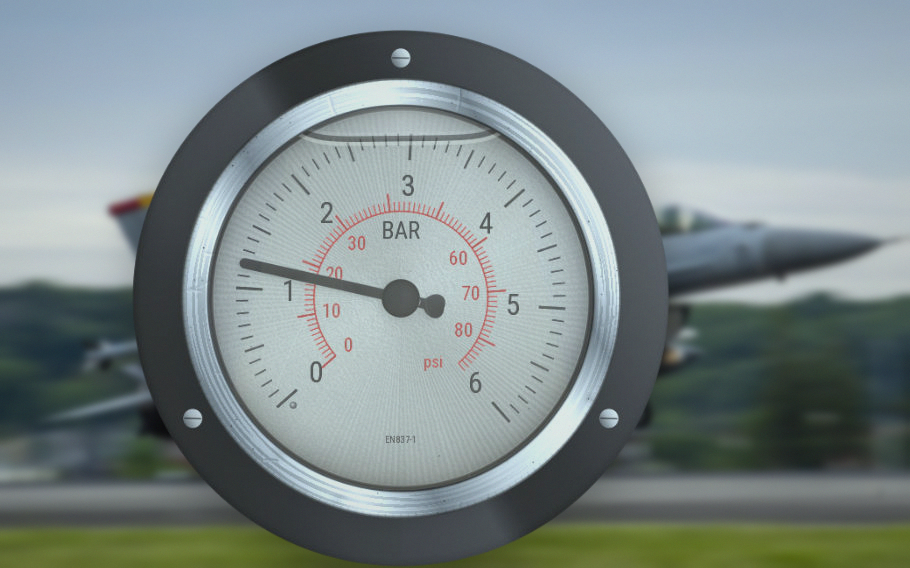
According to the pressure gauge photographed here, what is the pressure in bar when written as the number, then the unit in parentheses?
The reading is 1.2 (bar)
